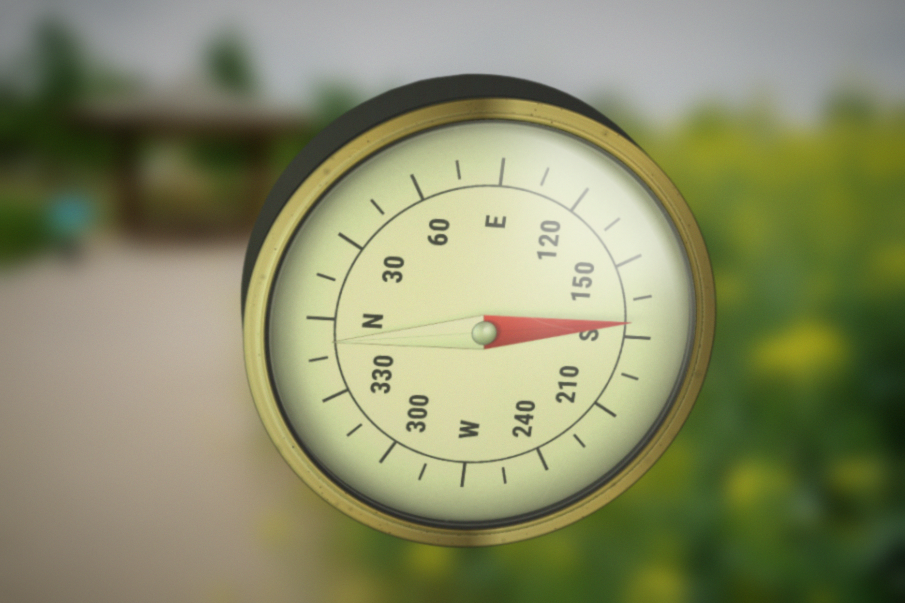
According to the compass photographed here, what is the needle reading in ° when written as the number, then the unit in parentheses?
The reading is 172.5 (°)
